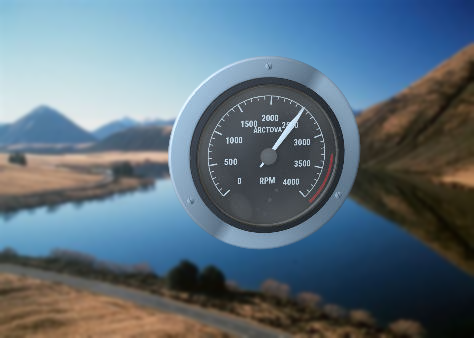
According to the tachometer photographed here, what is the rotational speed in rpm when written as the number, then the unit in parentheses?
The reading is 2500 (rpm)
